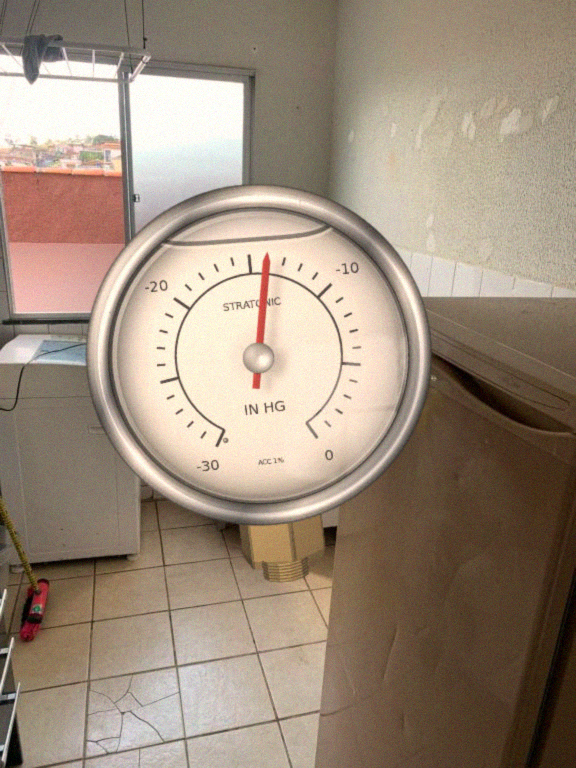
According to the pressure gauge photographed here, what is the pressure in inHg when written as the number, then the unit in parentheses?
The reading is -14 (inHg)
